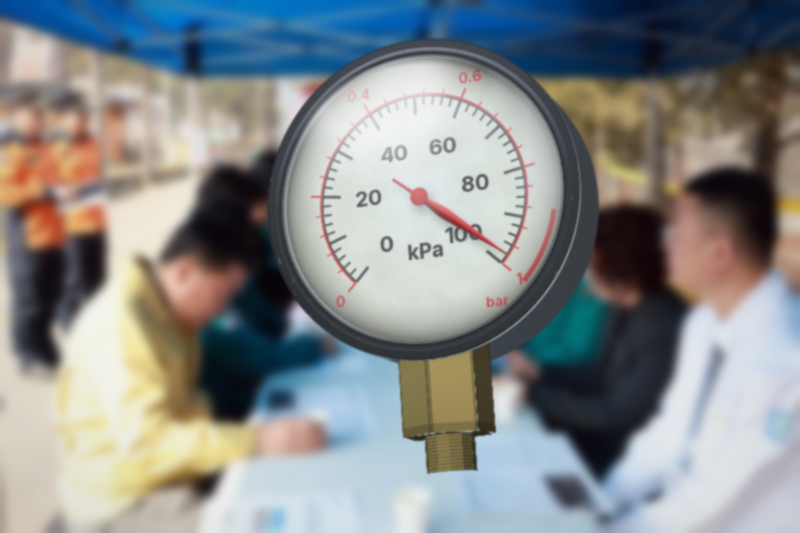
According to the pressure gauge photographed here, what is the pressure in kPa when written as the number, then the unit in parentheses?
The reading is 98 (kPa)
